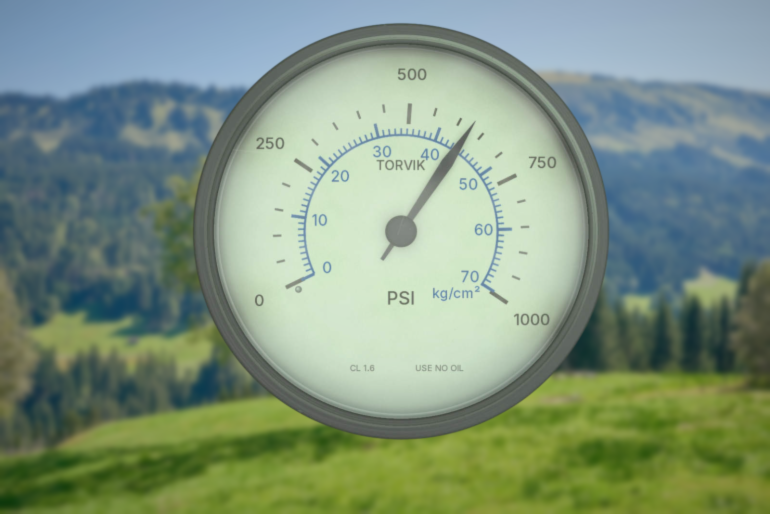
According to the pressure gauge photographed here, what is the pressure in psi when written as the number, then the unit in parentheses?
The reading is 625 (psi)
